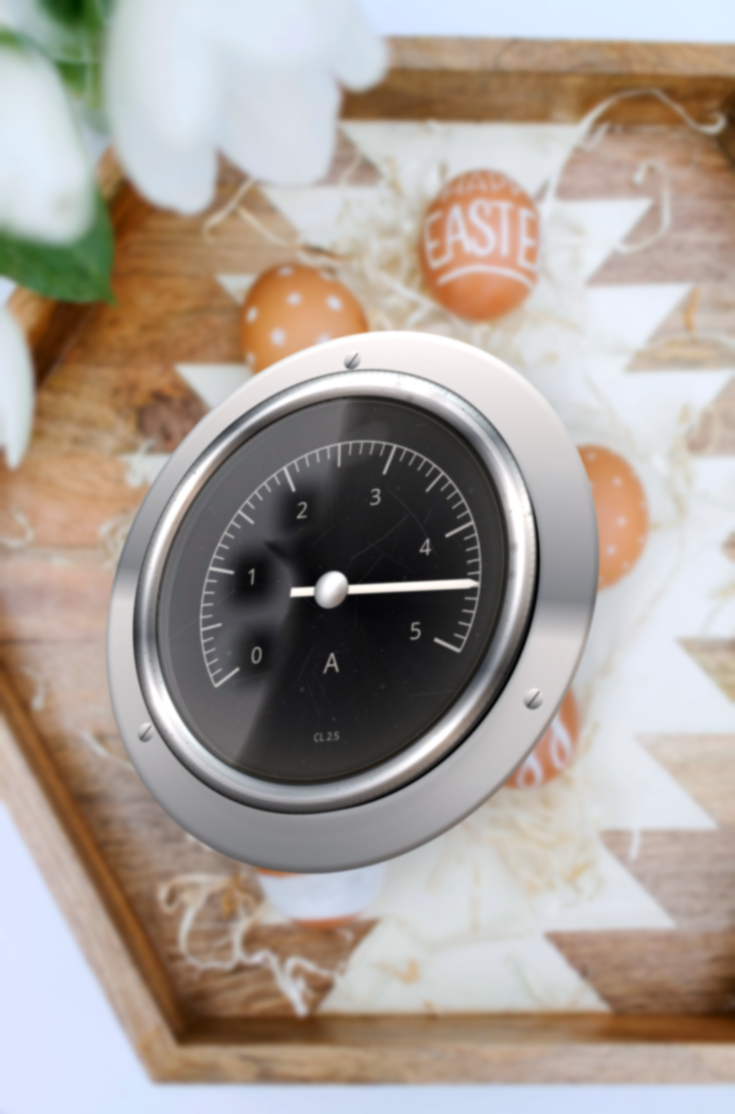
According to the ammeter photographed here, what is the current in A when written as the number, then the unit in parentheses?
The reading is 4.5 (A)
